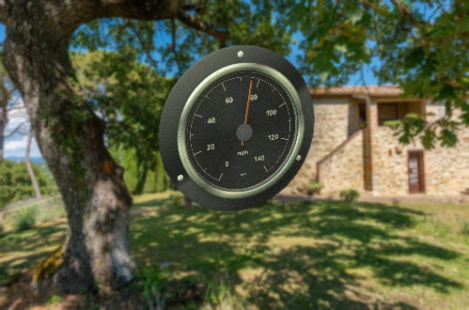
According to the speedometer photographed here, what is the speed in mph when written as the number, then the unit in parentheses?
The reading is 75 (mph)
